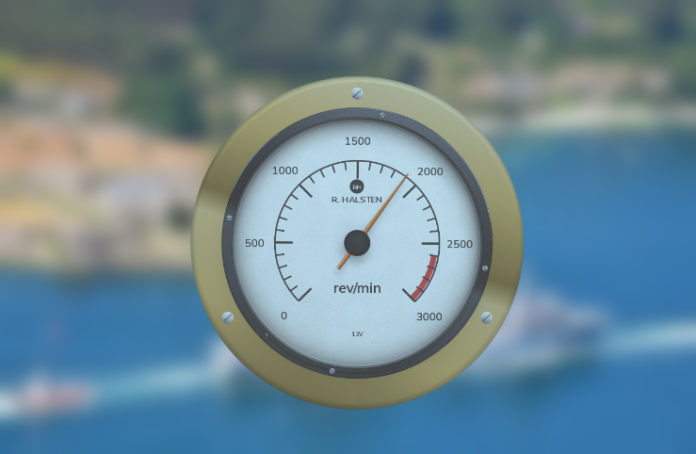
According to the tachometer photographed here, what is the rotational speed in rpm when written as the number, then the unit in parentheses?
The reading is 1900 (rpm)
